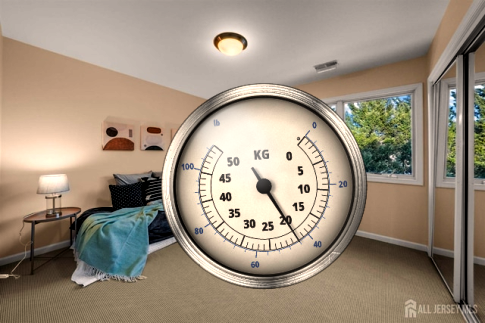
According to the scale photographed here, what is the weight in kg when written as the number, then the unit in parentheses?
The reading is 20 (kg)
